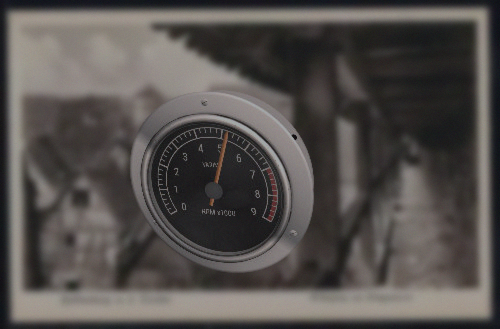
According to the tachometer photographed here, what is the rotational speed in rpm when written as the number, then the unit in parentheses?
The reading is 5200 (rpm)
